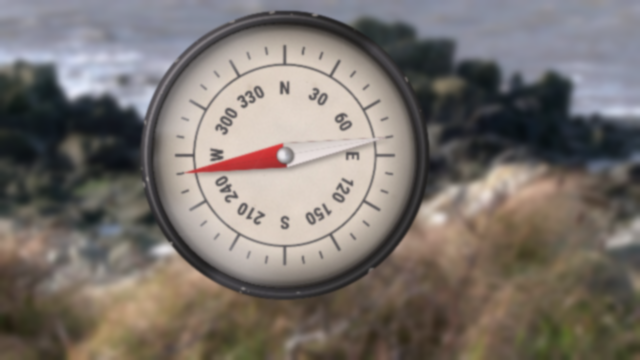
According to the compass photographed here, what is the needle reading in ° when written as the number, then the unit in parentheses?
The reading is 260 (°)
